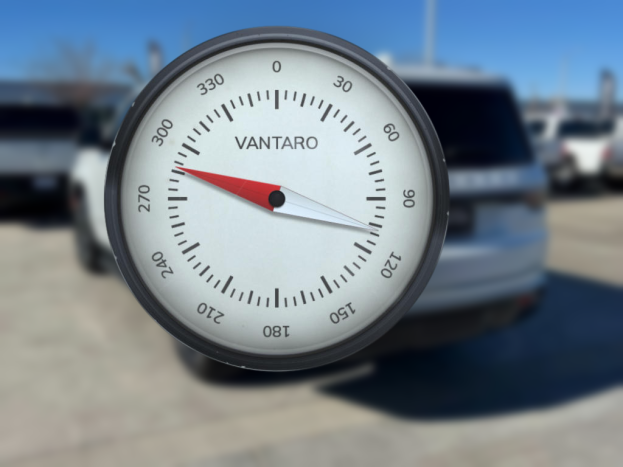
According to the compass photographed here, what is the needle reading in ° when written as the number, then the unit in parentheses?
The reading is 287.5 (°)
